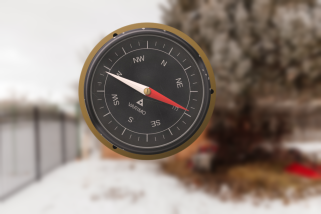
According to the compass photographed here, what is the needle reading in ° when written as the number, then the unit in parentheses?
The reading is 85 (°)
